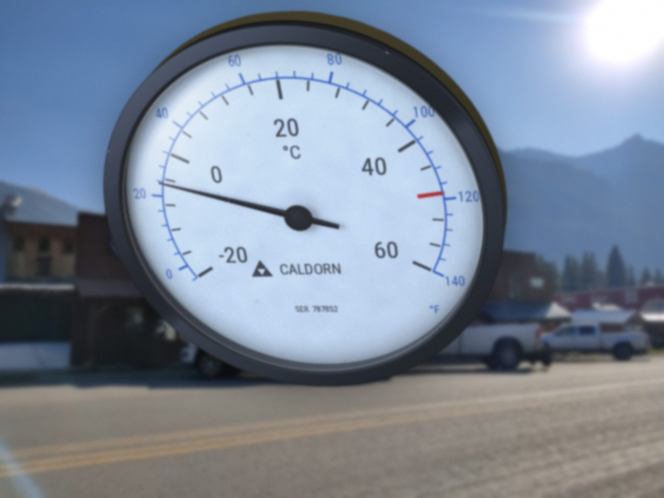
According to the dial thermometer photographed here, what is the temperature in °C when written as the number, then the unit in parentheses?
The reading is -4 (°C)
